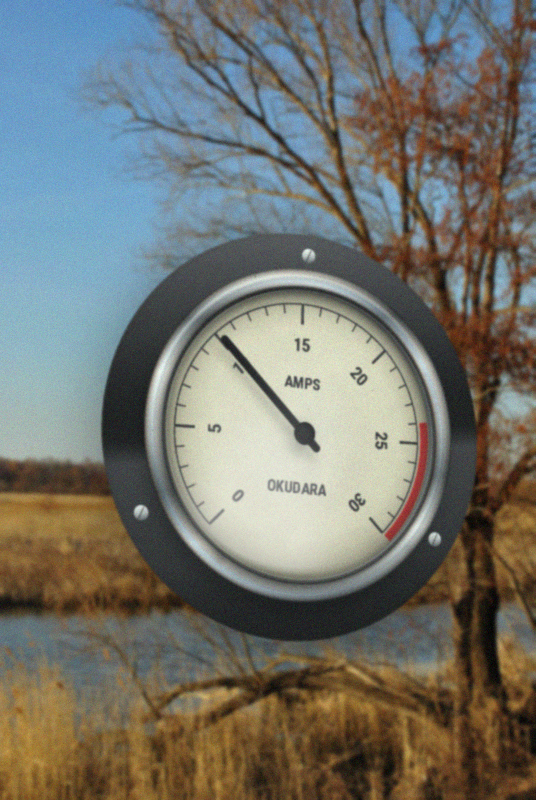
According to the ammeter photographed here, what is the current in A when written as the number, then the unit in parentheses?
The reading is 10 (A)
